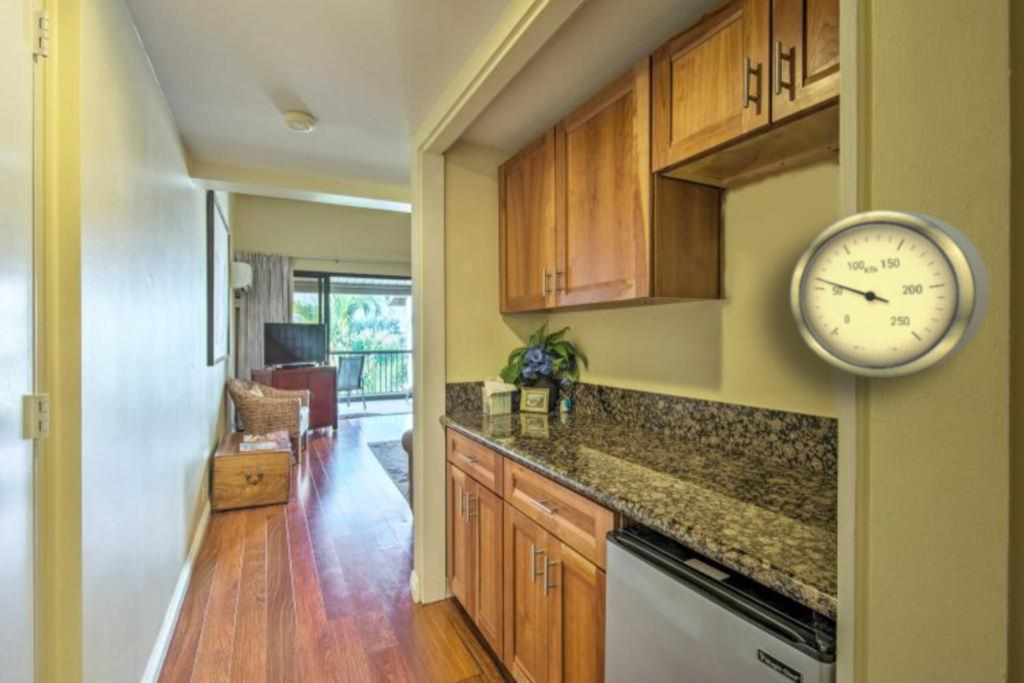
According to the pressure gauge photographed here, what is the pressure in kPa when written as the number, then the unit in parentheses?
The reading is 60 (kPa)
